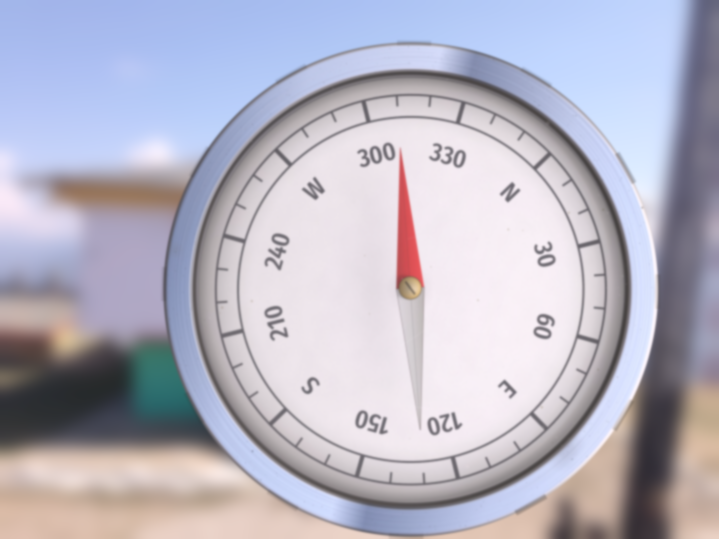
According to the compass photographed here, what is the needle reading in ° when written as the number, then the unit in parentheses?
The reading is 310 (°)
